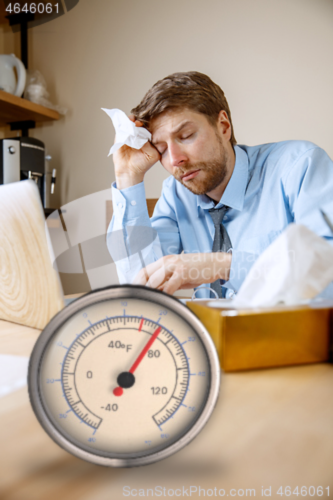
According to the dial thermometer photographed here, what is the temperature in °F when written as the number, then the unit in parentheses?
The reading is 70 (°F)
